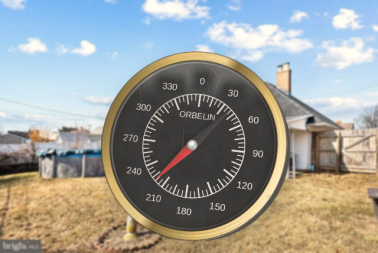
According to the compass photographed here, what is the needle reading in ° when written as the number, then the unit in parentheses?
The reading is 220 (°)
